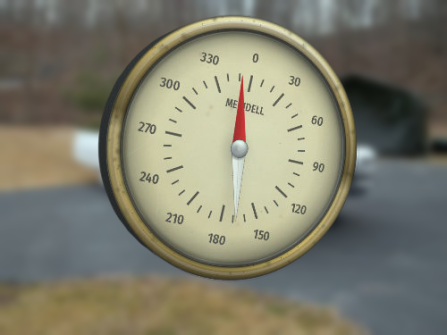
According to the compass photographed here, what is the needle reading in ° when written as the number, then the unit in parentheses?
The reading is 350 (°)
